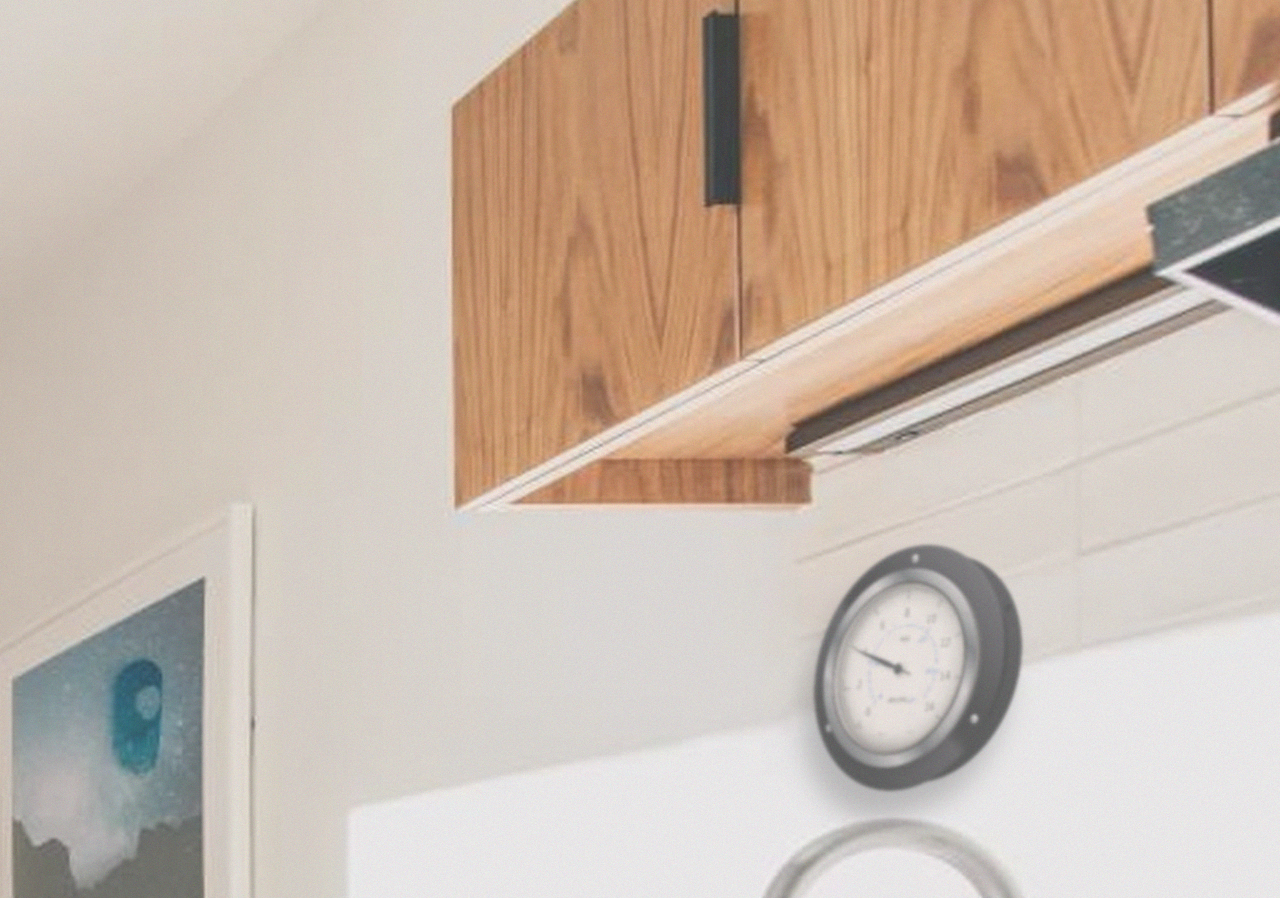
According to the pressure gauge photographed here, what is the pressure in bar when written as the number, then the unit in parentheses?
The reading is 4 (bar)
